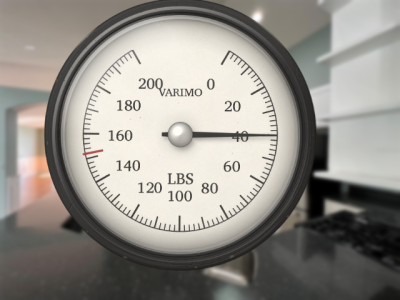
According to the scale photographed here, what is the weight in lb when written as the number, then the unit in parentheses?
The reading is 40 (lb)
